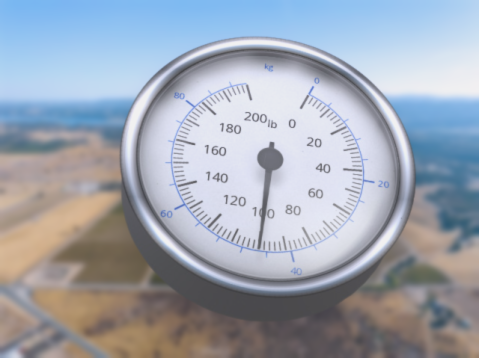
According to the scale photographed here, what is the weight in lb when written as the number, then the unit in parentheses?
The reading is 100 (lb)
